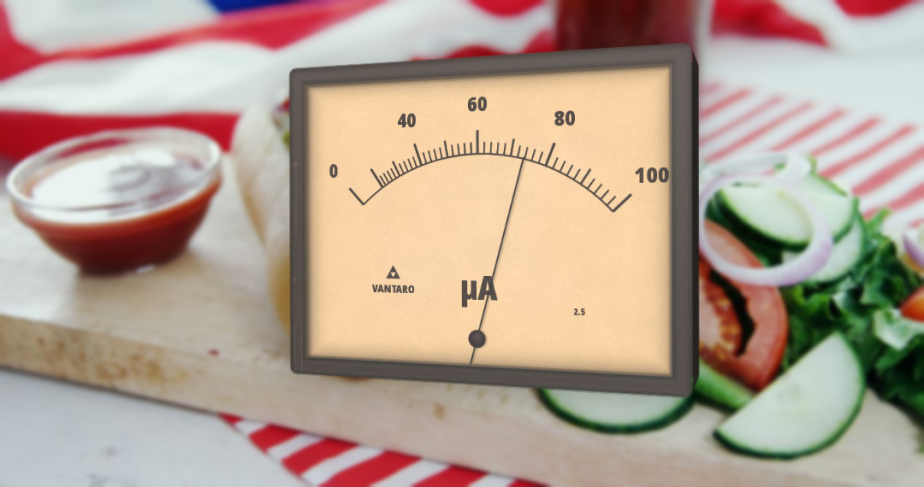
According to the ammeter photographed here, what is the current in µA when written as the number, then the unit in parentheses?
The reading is 74 (µA)
